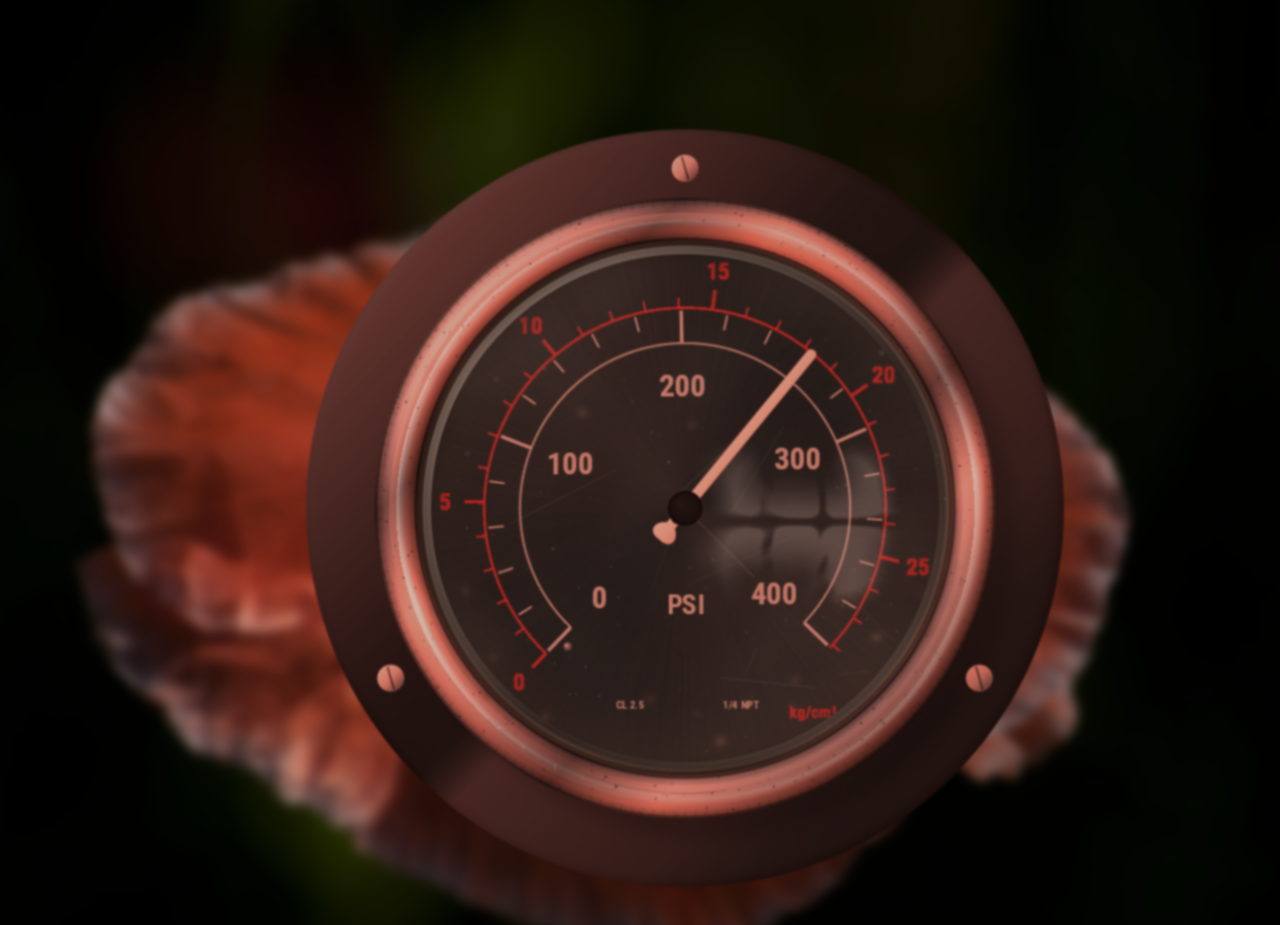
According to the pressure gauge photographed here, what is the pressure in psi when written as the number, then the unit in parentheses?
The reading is 260 (psi)
